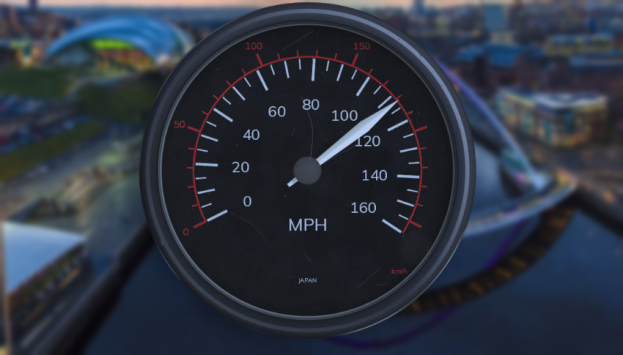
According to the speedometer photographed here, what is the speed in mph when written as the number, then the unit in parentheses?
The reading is 112.5 (mph)
